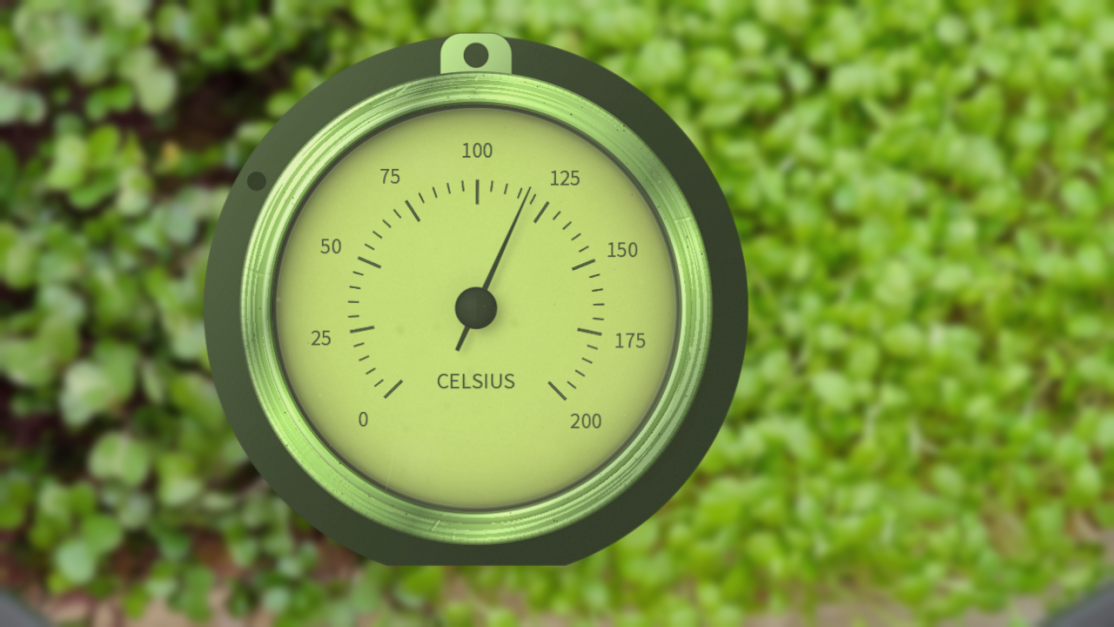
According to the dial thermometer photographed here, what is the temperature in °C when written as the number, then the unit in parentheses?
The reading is 117.5 (°C)
